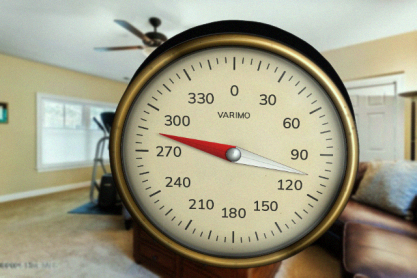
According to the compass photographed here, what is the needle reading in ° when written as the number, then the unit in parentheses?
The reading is 285 (°)
